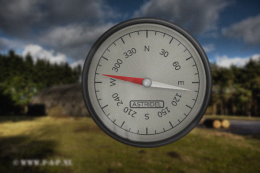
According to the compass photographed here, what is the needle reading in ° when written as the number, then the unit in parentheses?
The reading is 280 (°)
